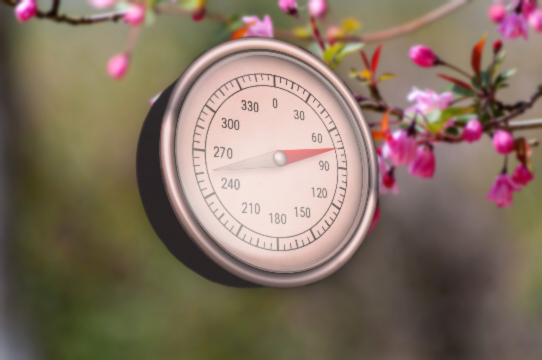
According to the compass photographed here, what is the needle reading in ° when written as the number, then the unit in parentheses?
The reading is 75 (°)
